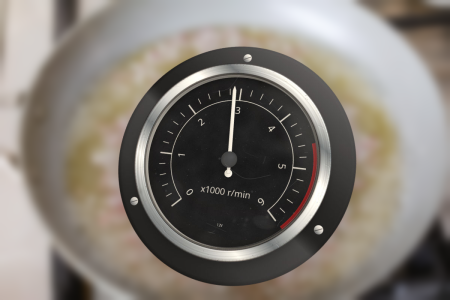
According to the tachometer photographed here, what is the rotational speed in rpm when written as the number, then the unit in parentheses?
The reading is 2900 (rpm)
